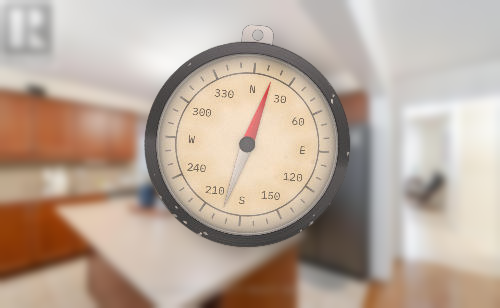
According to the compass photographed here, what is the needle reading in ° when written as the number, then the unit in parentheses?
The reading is 15 (°)
